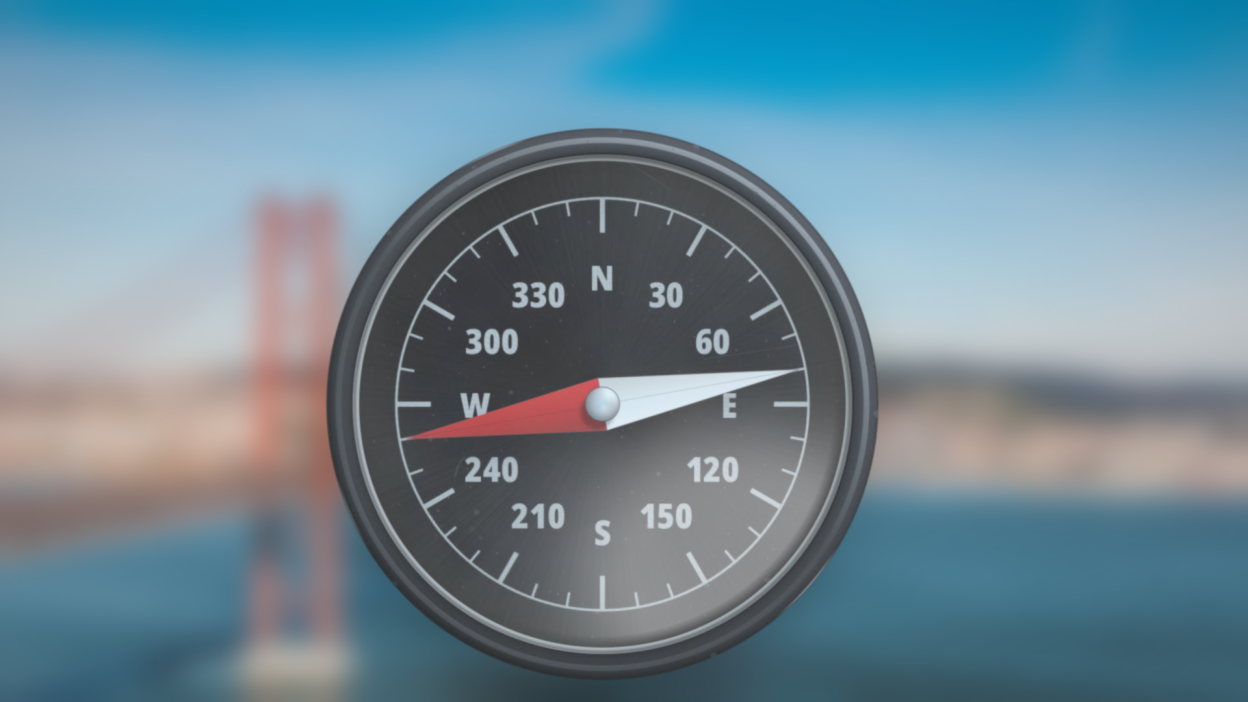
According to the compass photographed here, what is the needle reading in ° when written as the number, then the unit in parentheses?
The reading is 260 (°)
